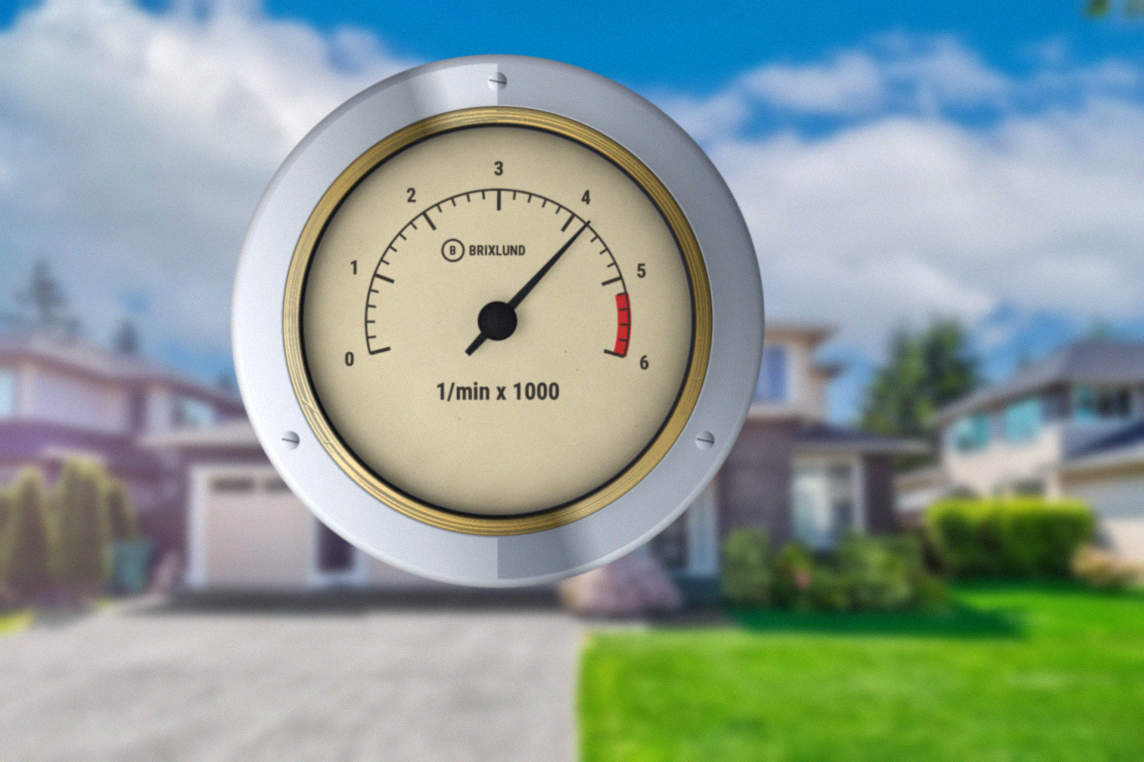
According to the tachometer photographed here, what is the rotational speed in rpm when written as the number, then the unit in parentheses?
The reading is 4200 (rpm)
